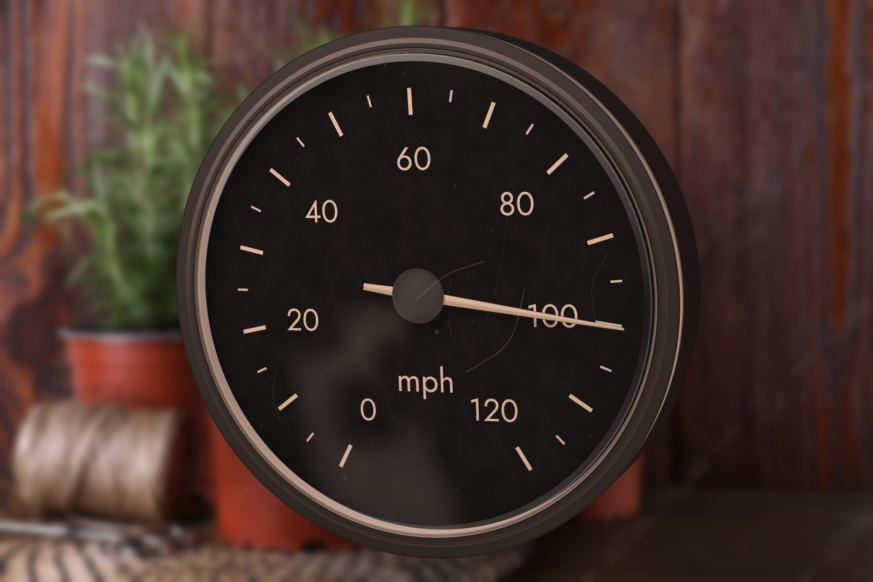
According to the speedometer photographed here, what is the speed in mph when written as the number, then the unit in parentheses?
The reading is 100 (mph)
